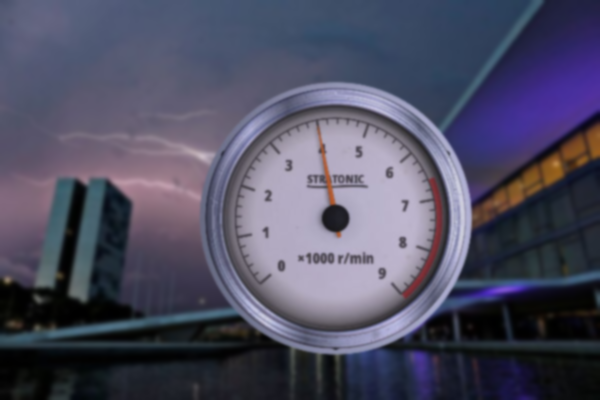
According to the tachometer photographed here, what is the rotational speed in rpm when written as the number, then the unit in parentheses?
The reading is 4000 (rpm)
